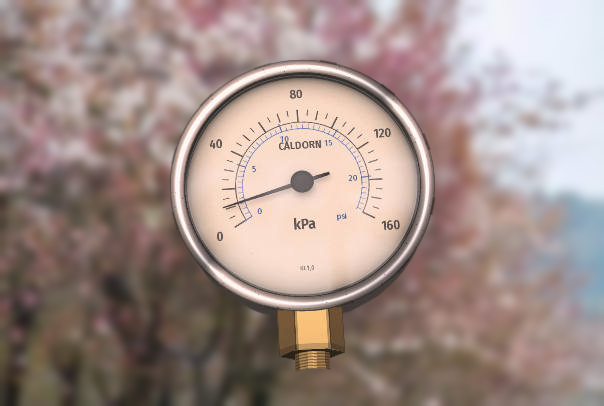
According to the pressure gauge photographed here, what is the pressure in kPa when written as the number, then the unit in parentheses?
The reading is 10 (kPa)
